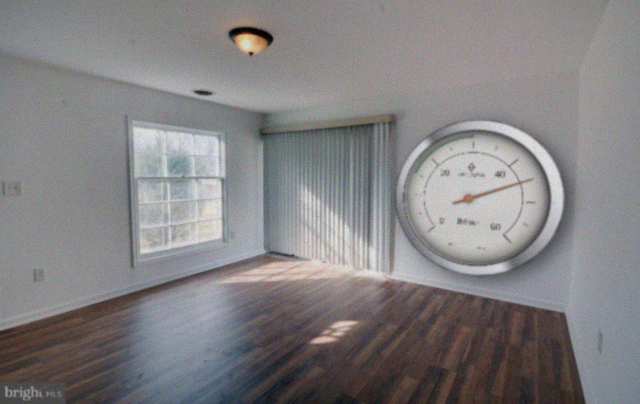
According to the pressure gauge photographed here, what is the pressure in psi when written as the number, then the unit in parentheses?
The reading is 45 (psi)
